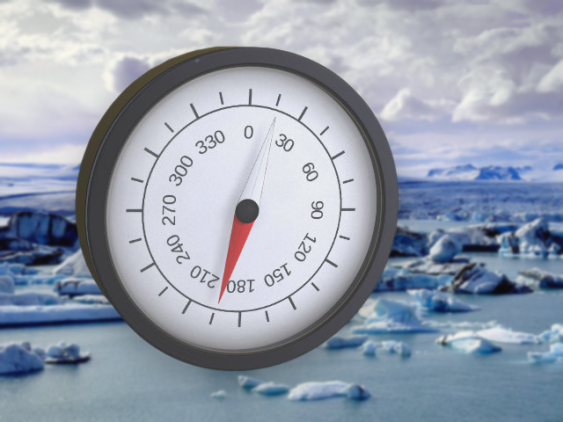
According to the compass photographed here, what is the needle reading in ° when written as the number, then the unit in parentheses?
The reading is 195 (°)
